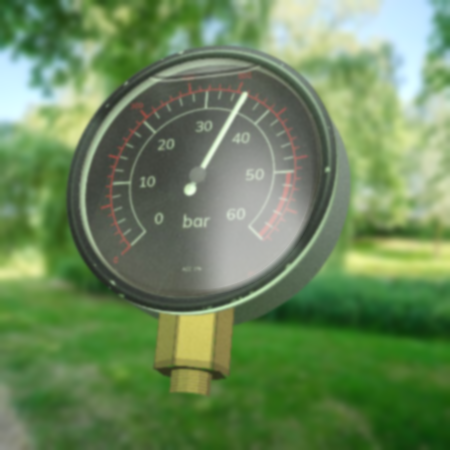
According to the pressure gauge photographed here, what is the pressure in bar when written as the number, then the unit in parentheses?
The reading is 36 (bar)
